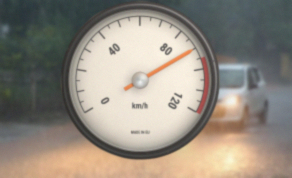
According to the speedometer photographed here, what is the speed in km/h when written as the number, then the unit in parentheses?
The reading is 90 (km/h)
